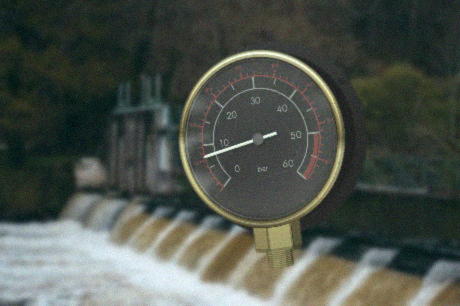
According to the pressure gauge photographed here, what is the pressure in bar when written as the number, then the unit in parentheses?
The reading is 7.5 (bar)
